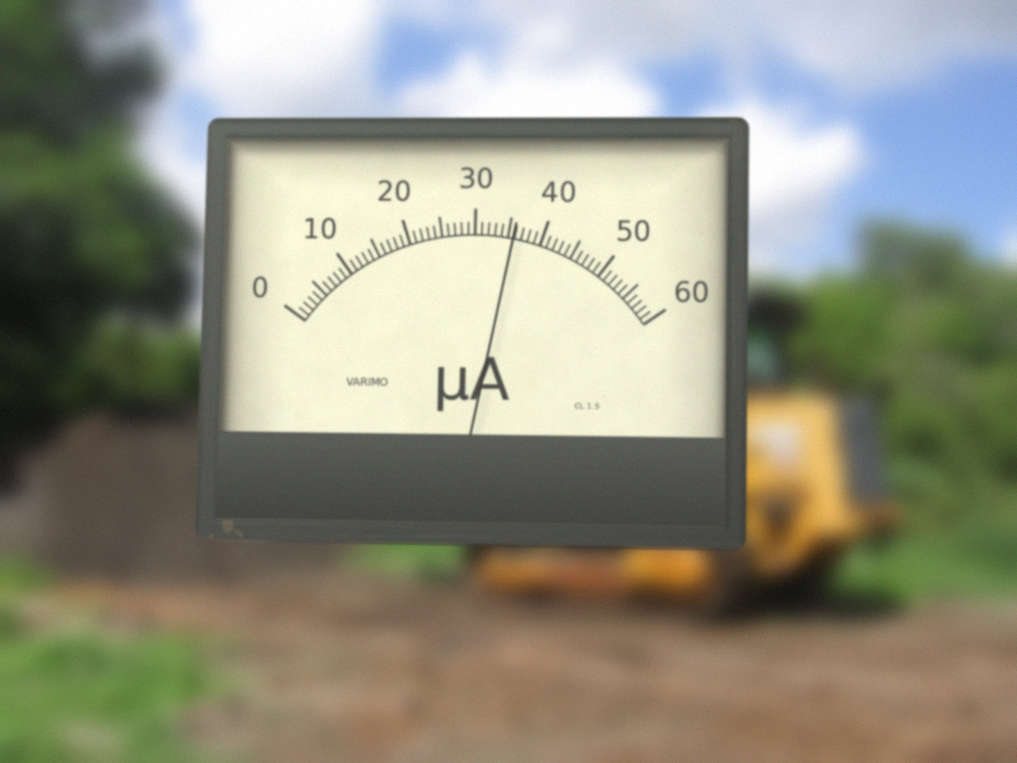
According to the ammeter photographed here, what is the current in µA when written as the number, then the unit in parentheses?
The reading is 36 (µA)
